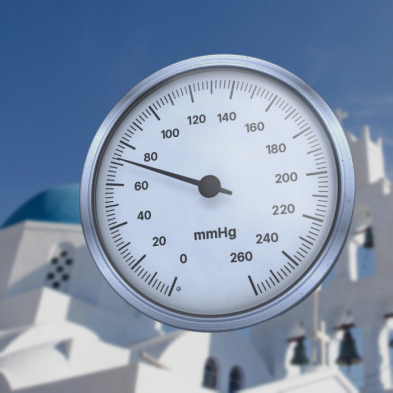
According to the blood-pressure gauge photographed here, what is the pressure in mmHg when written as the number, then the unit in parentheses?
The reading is 72 (mmHg)
